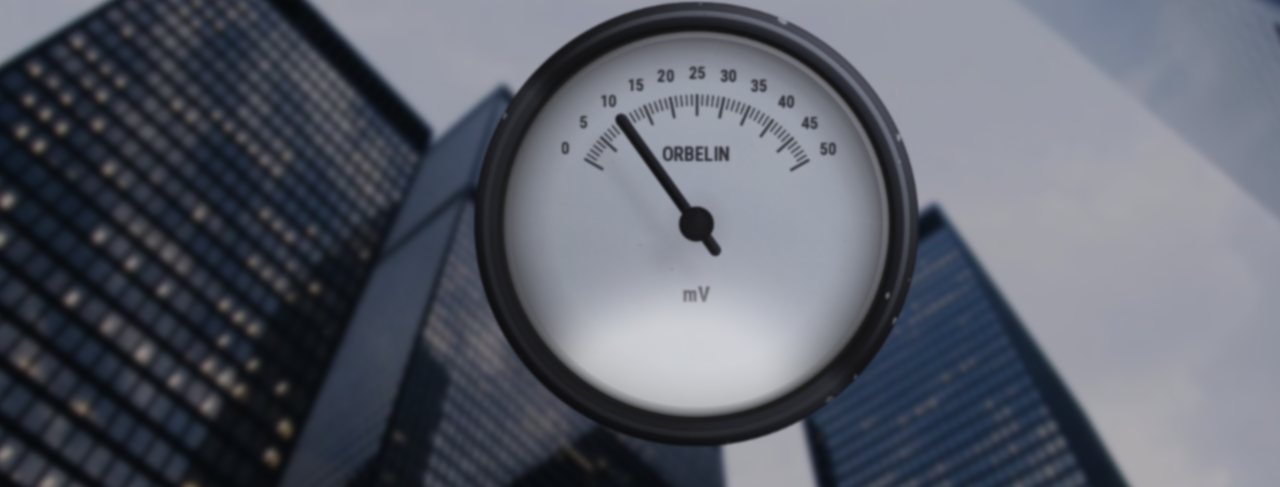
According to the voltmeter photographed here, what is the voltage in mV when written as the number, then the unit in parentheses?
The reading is 10 (mV)
